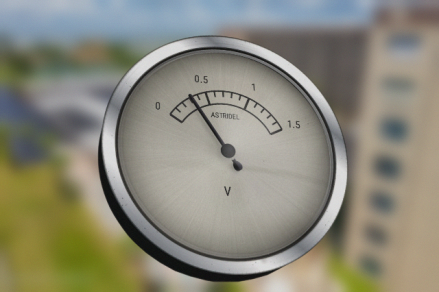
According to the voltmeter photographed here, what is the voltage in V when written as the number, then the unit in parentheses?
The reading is 0.3 (V)
